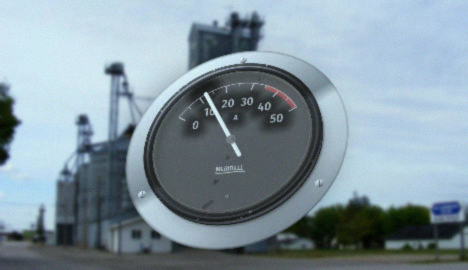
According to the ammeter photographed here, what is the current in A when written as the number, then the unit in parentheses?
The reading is 12.5 (A)
